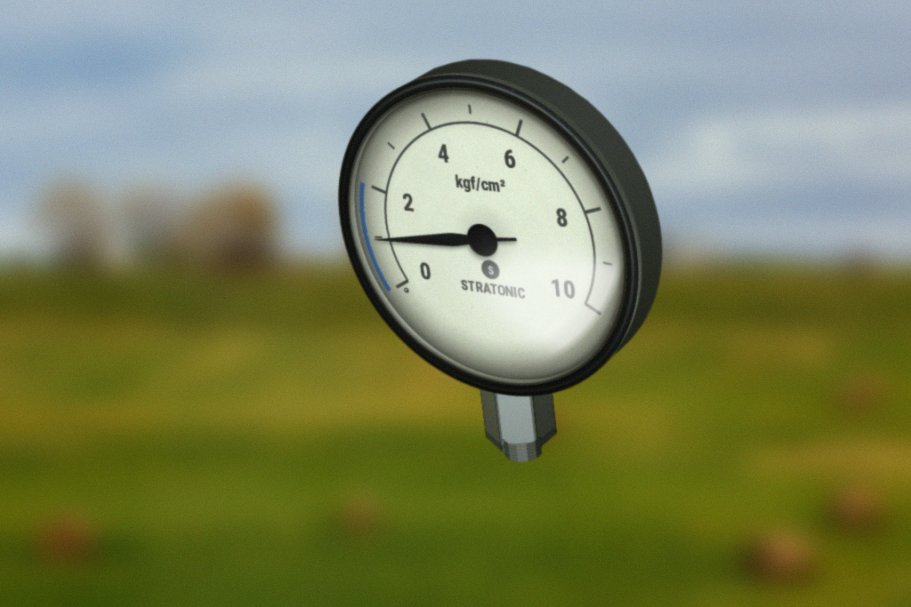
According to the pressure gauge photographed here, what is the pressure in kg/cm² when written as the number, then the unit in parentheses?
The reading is 1 (kg/cm²)
